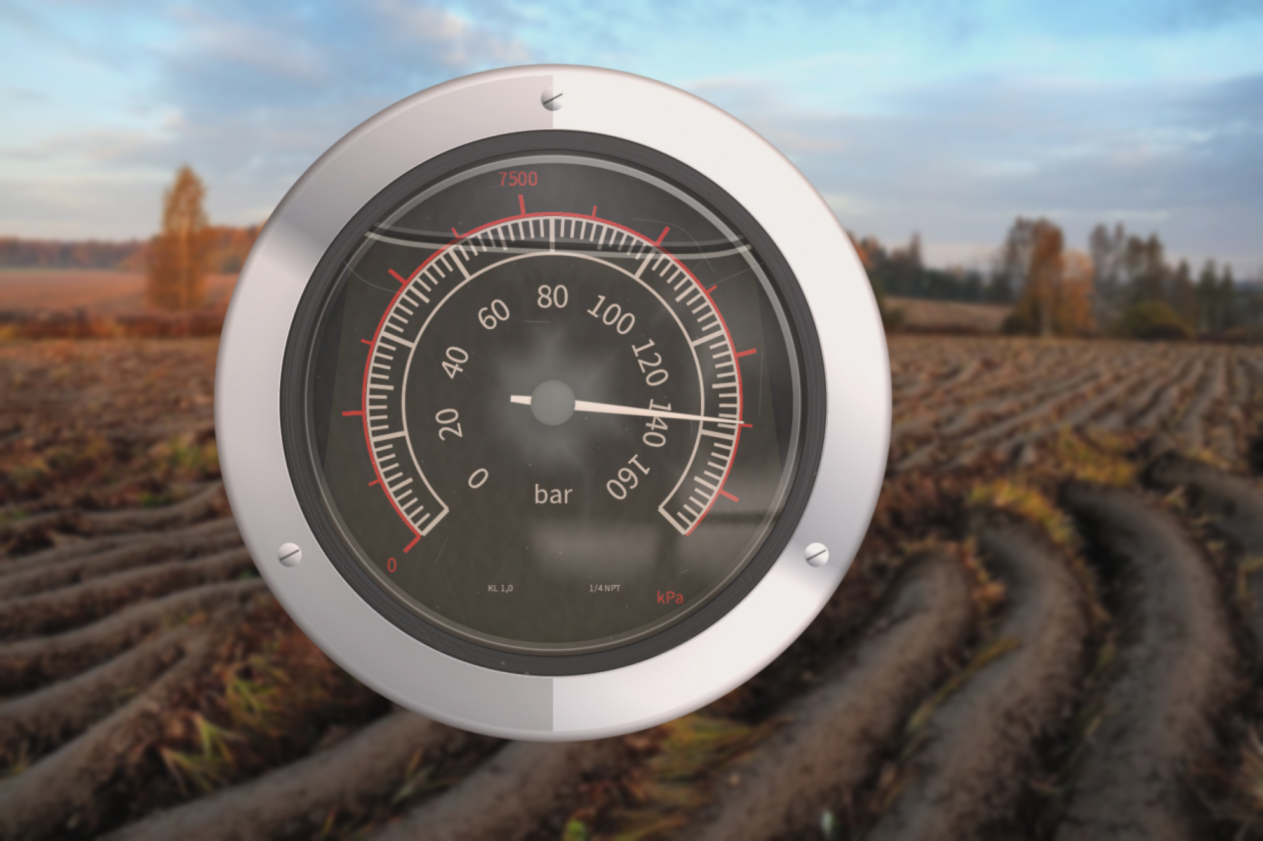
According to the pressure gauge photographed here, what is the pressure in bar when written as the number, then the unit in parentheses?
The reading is 137 (bar)
